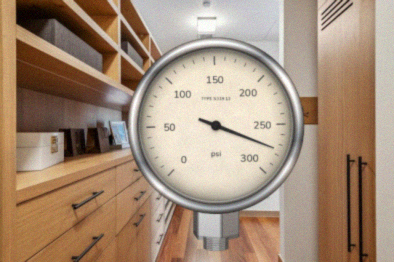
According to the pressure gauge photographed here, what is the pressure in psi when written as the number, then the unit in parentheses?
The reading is 275 (psi)
